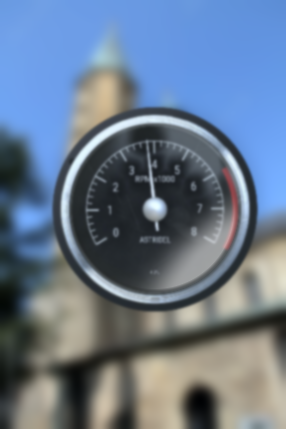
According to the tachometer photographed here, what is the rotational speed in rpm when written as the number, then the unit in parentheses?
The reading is 3800 (rpm)
